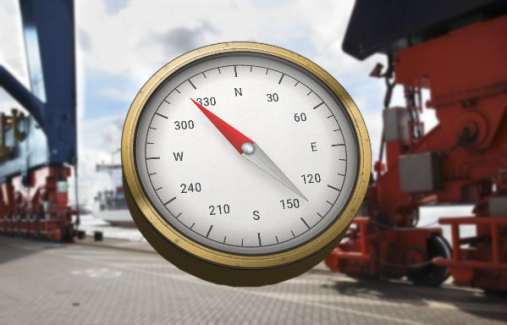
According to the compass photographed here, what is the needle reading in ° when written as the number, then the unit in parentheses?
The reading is 320 (°)
